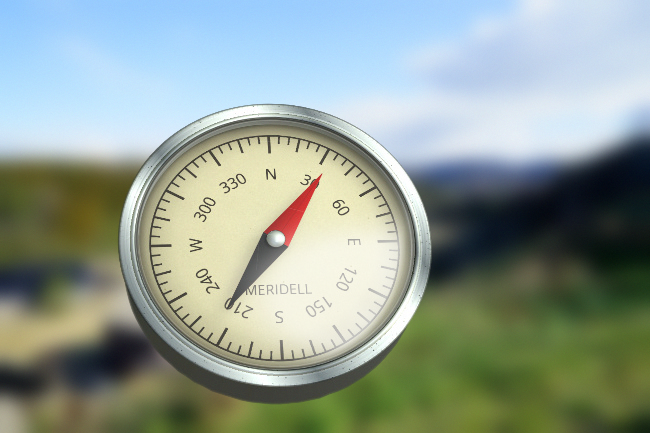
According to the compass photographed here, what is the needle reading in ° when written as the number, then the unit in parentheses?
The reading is 35 (°)
